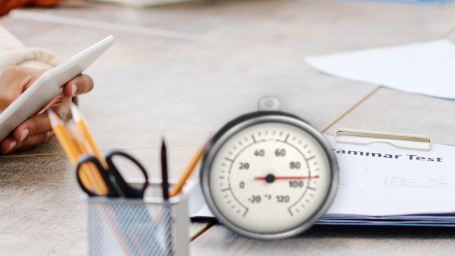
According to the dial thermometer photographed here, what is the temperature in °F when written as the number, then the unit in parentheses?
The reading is 92 (°F)
